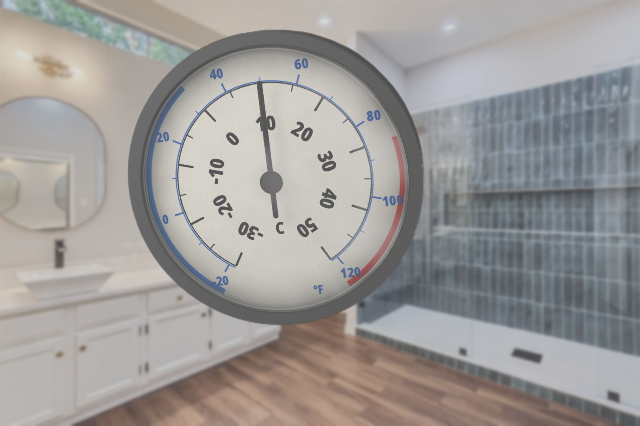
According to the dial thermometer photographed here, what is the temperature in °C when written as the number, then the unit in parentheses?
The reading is 10 (°C)
